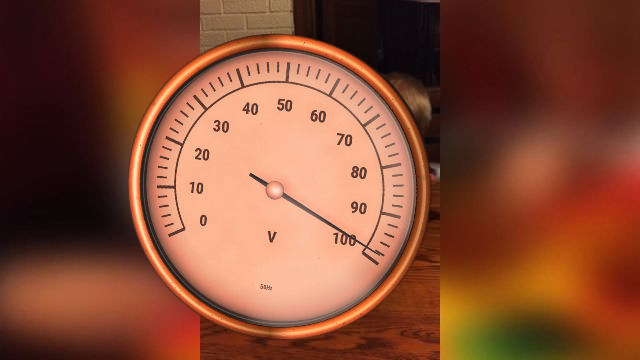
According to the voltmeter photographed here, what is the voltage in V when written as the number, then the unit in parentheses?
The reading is 98 (V)
